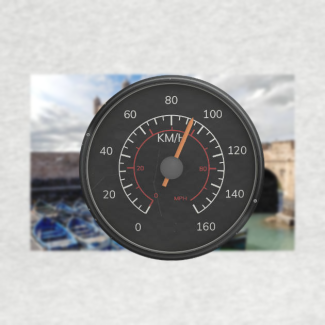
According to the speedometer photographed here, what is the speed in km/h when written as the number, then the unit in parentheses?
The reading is 92.5 (km/h)
